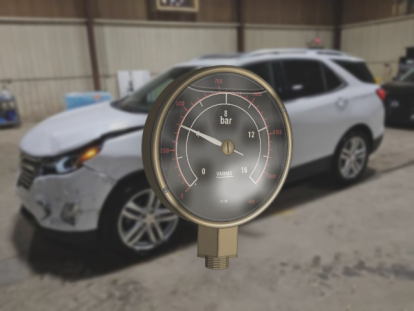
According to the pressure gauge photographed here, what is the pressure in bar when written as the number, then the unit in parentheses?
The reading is 4 (bar)
